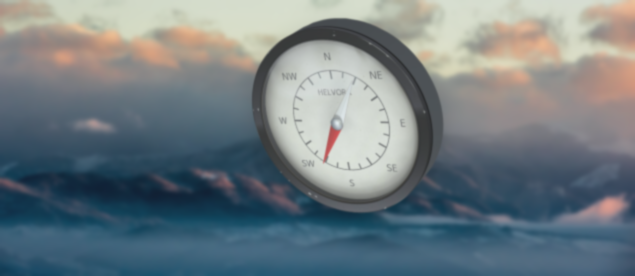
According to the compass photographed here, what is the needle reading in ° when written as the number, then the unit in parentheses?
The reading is 210 (°)
